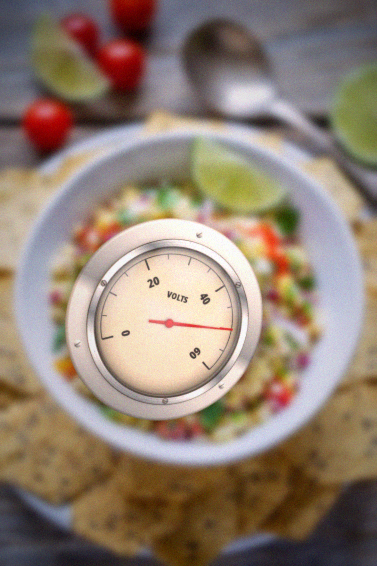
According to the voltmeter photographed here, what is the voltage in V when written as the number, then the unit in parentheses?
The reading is 50 (V)
